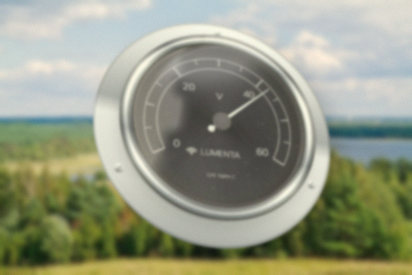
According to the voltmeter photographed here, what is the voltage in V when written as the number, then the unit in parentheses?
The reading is 42.5 (V)
